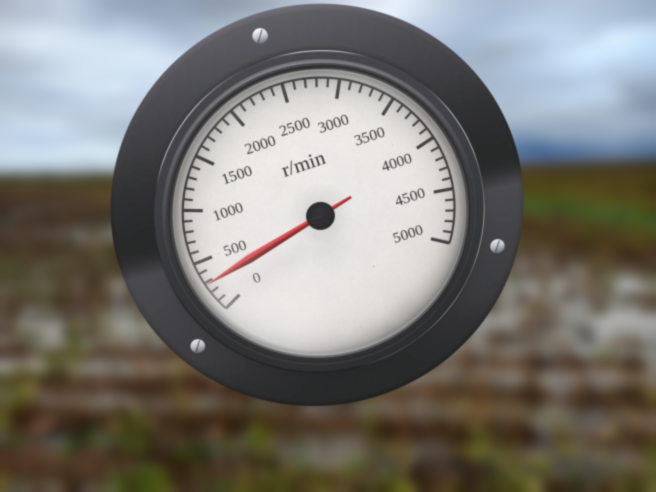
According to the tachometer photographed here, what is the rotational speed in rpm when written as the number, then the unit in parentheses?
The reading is 300 (rpm)
